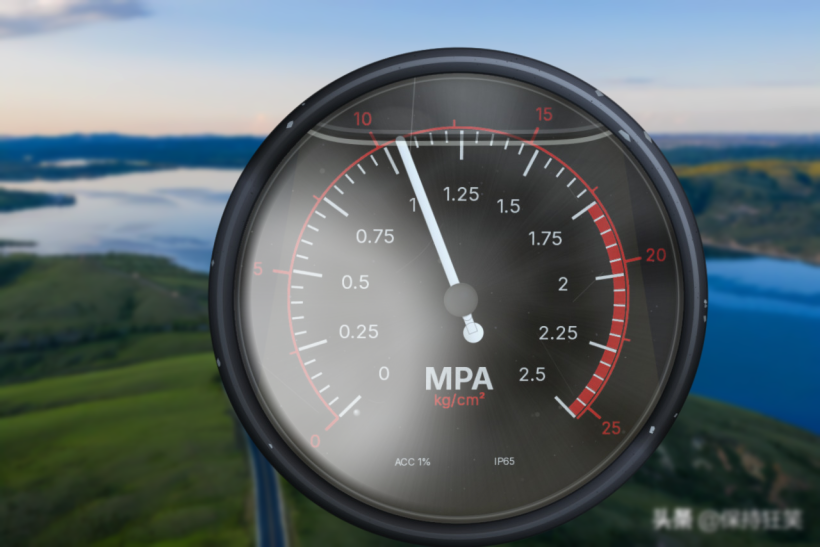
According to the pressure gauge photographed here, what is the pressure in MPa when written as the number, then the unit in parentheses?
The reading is 1.05 (MPa)
